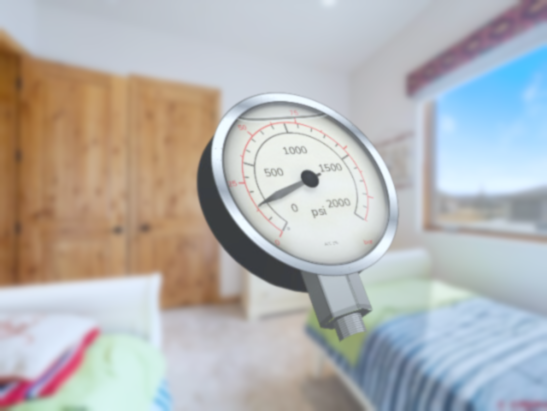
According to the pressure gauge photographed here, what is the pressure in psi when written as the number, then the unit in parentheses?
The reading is 200 (psi)
